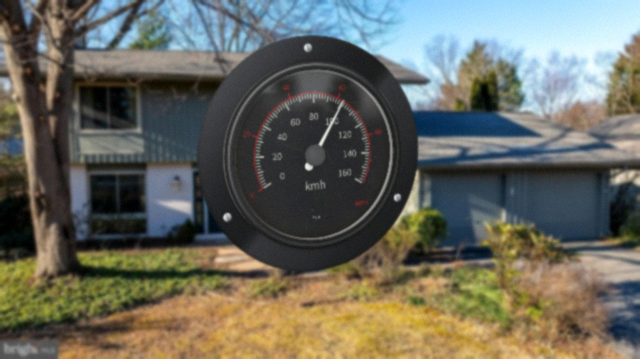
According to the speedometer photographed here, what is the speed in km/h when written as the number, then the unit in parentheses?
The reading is 100 (km/h)
